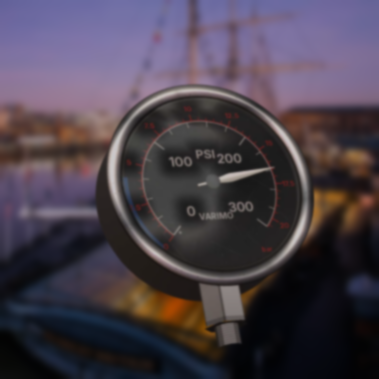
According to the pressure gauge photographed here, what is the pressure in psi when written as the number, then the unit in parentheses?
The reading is 240 (psi)
